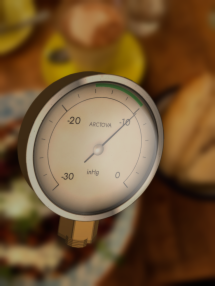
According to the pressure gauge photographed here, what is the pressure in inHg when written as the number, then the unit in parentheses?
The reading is -10 (inHg)
